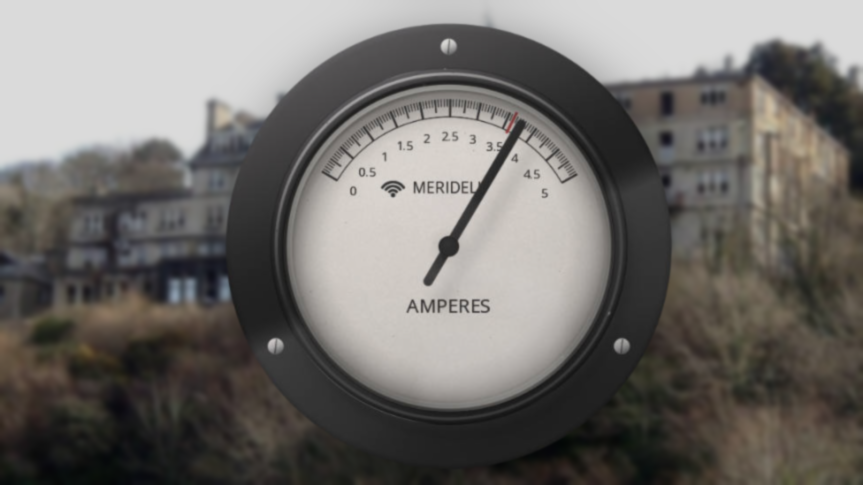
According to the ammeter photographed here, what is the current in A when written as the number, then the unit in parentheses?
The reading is 3.75 (A)
